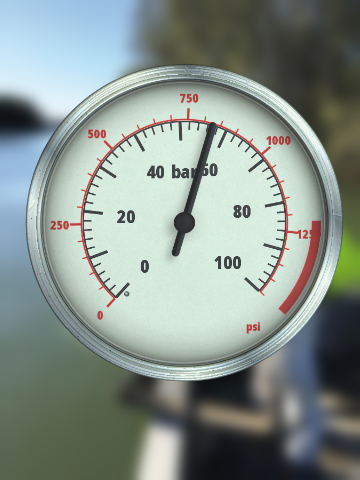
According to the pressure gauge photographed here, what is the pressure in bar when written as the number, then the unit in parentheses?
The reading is 57 (bar)
